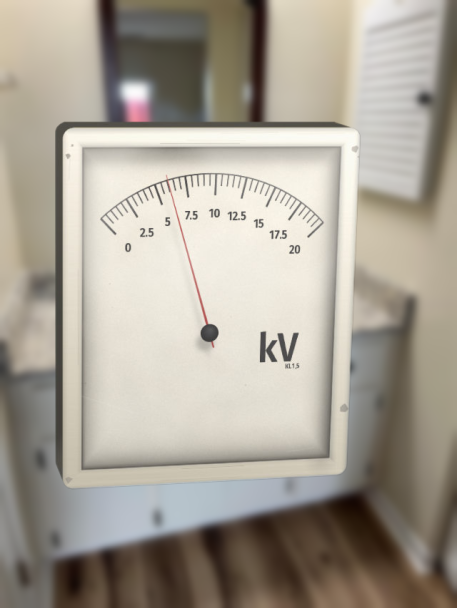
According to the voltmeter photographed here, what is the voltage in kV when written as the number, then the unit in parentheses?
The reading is 6 (kV)
